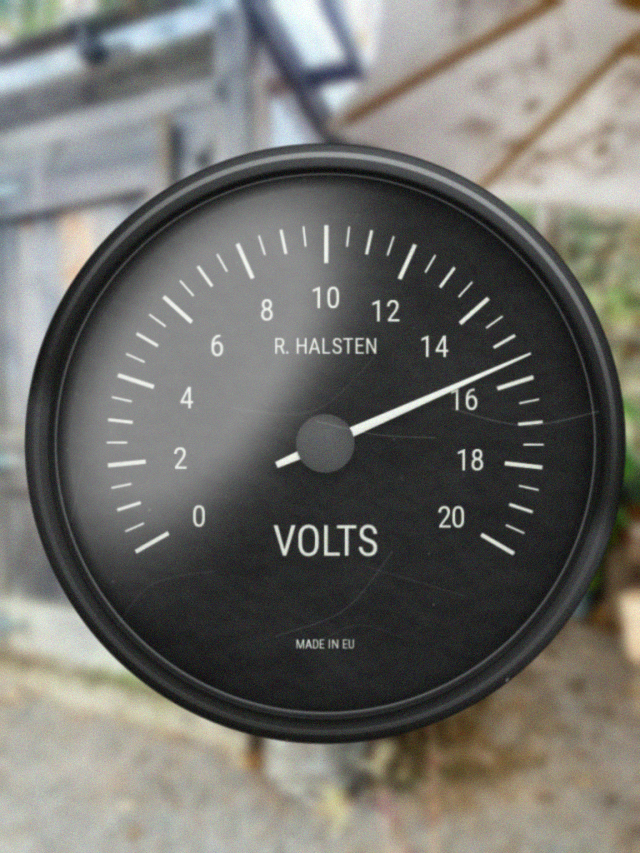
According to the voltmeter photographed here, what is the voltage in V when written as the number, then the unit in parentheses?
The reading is 15.5 (V)
